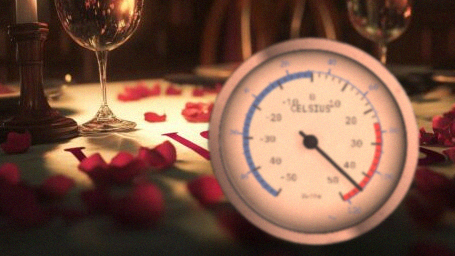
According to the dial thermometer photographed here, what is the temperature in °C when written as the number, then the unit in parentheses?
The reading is 44 (°C)
